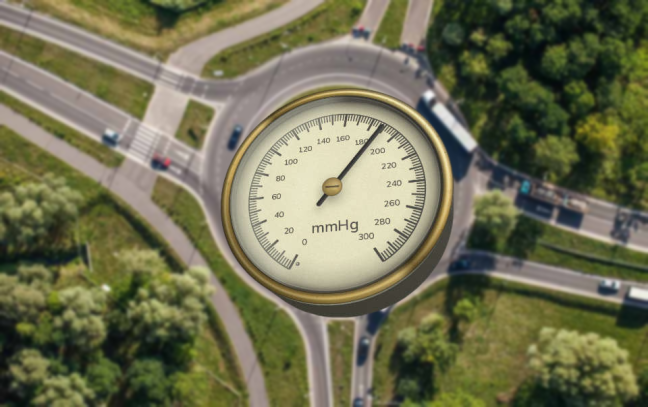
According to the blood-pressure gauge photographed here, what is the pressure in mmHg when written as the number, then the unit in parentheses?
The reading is 190 (mmHg)
